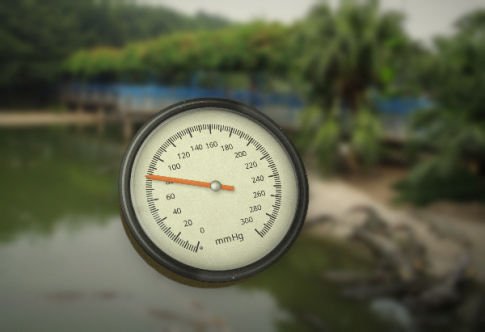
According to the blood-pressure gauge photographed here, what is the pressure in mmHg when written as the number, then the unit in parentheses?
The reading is 80 (mmHg)
